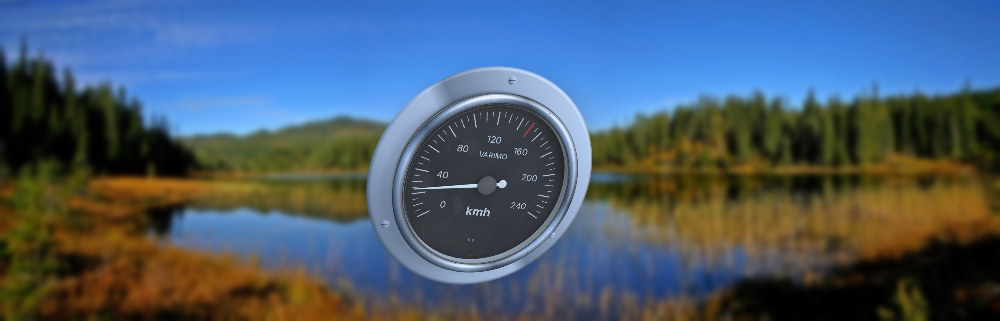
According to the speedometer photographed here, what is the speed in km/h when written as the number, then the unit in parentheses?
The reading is 25 (km/h)
